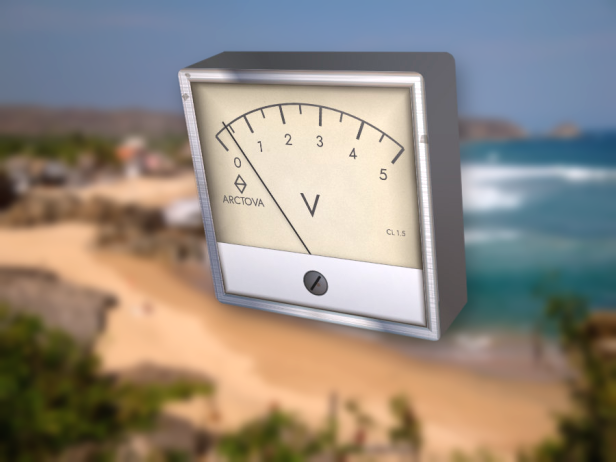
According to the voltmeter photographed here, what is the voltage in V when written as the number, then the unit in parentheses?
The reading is 0.5 (V)
